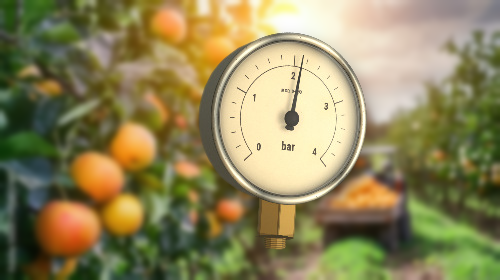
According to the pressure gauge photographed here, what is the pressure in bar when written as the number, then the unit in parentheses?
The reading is 2.1 (bar)
